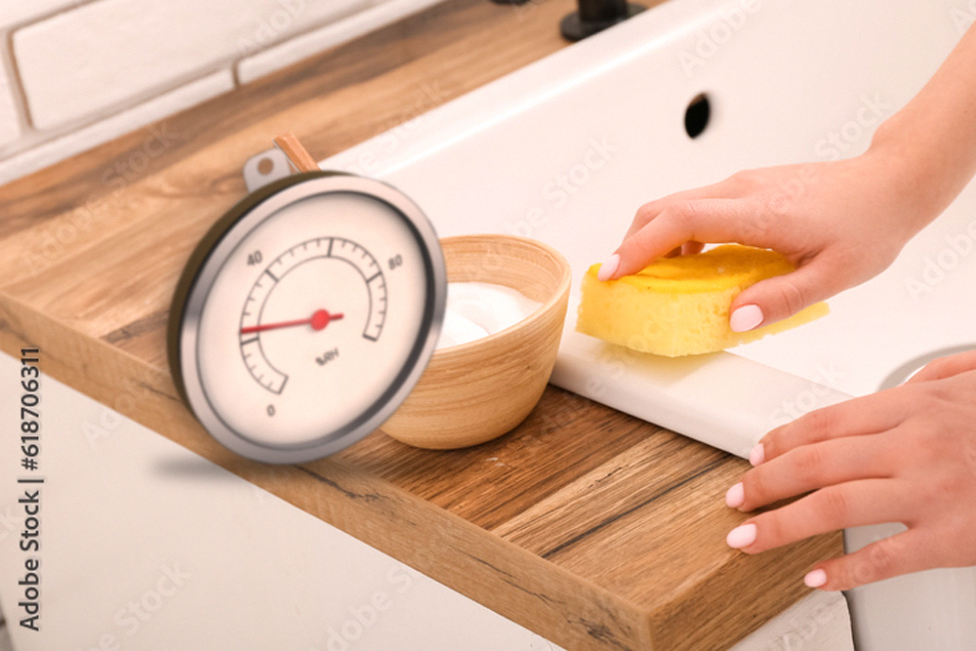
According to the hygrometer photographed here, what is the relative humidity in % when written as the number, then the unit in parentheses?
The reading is 24 (%)
